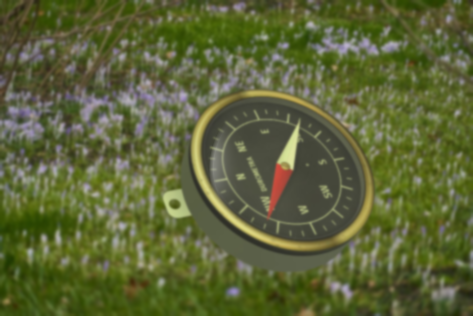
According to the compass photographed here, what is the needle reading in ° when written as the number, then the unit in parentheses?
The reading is 310 (°)
